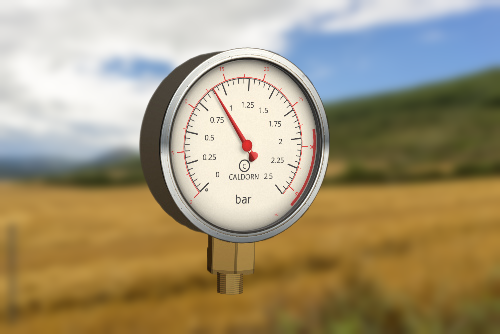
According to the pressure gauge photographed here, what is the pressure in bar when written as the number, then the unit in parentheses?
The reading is 0.9 (bar)
